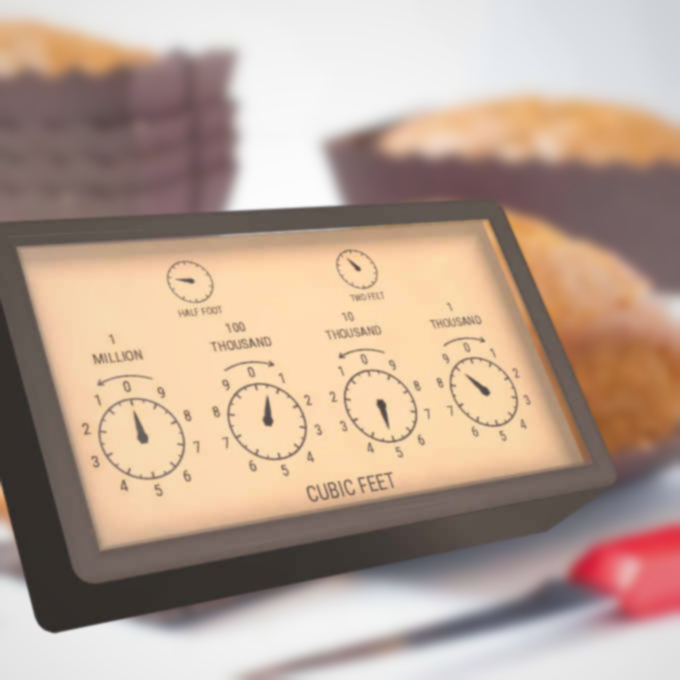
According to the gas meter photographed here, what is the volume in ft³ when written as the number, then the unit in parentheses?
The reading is 4900 (ft³)
